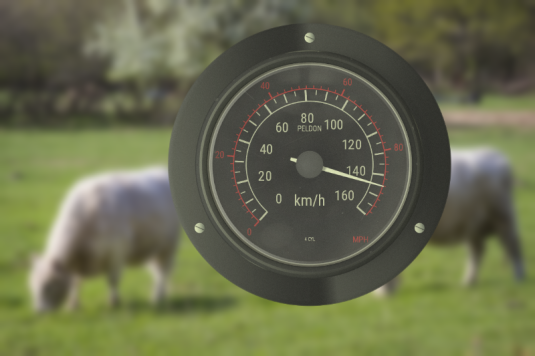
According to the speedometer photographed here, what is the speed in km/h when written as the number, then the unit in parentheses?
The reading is 145 (km/h)
